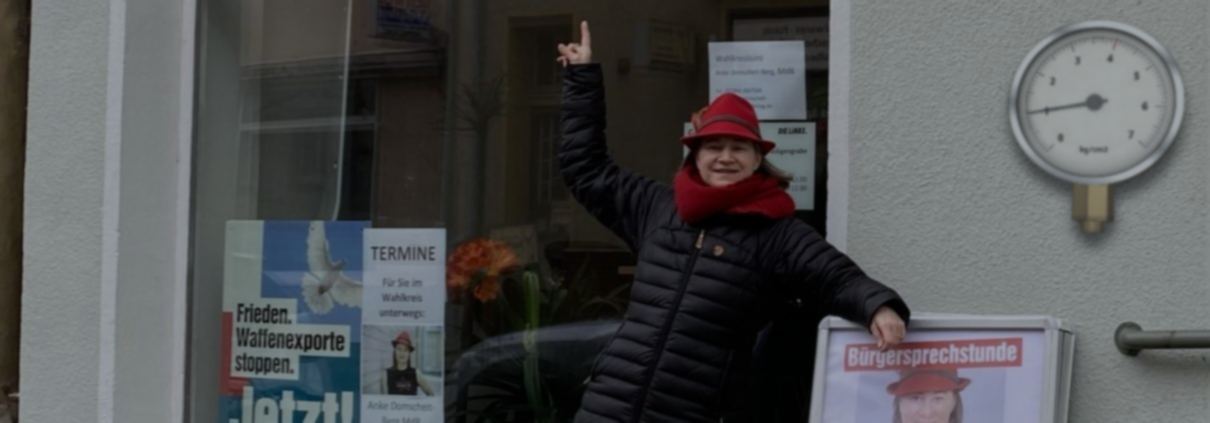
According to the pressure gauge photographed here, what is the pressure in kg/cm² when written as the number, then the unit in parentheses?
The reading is 1 (kg/cm²)
